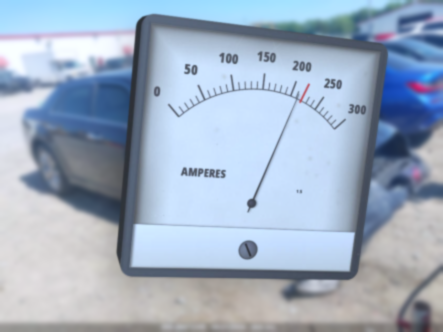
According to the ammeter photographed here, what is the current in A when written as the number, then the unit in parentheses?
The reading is 210 (A)
